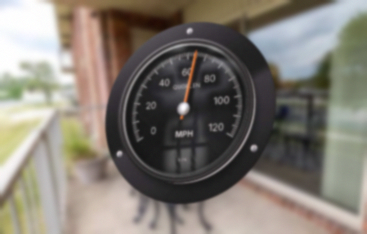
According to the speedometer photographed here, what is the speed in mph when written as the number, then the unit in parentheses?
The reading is 65 (mph)
